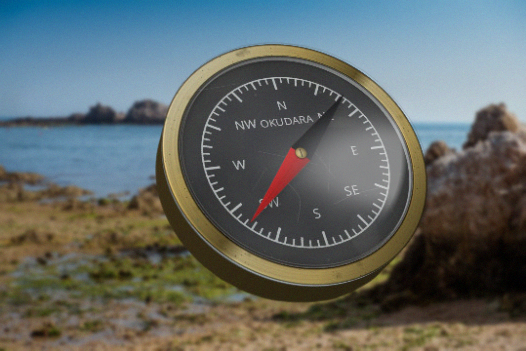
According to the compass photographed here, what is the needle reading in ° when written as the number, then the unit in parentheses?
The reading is 227.5 (°)
